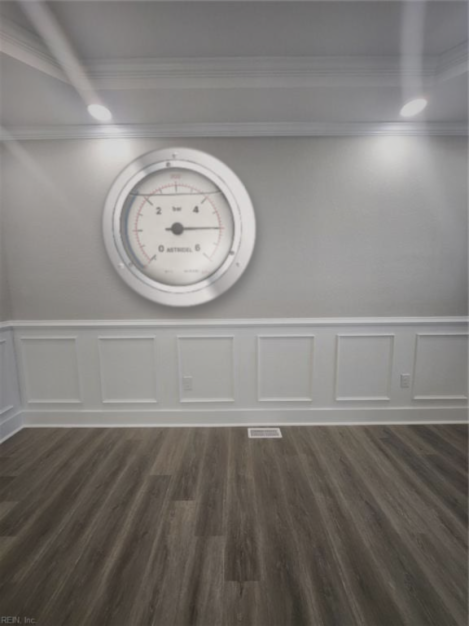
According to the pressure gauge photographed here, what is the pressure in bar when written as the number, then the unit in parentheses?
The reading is 5 (bar)
